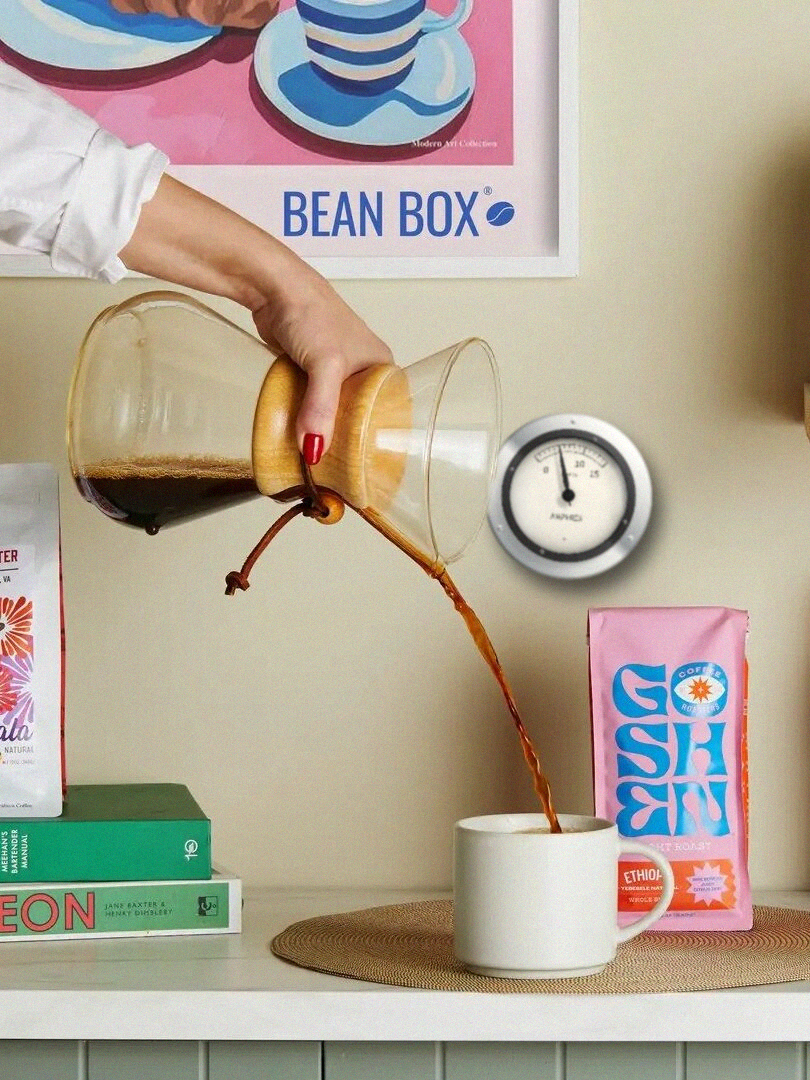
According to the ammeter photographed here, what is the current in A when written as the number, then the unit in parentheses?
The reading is 5 (A)
